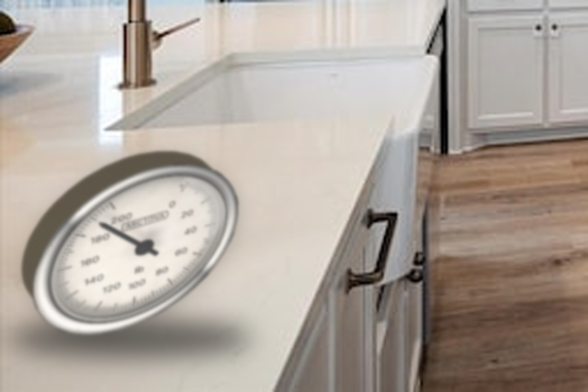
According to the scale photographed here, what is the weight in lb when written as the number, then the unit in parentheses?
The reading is 190 (lb)
